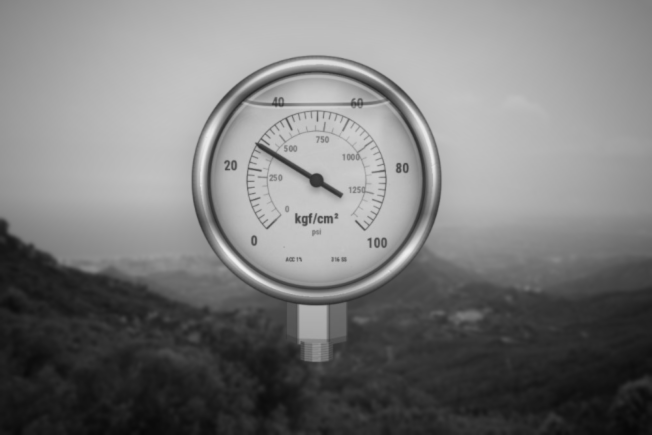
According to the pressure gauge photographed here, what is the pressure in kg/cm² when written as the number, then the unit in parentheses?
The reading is 28 (kg/cm²)
